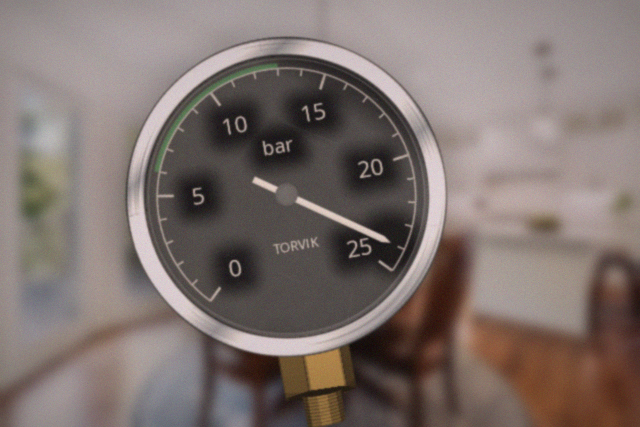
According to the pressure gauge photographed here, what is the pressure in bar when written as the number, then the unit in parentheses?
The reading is 24 (bar)
